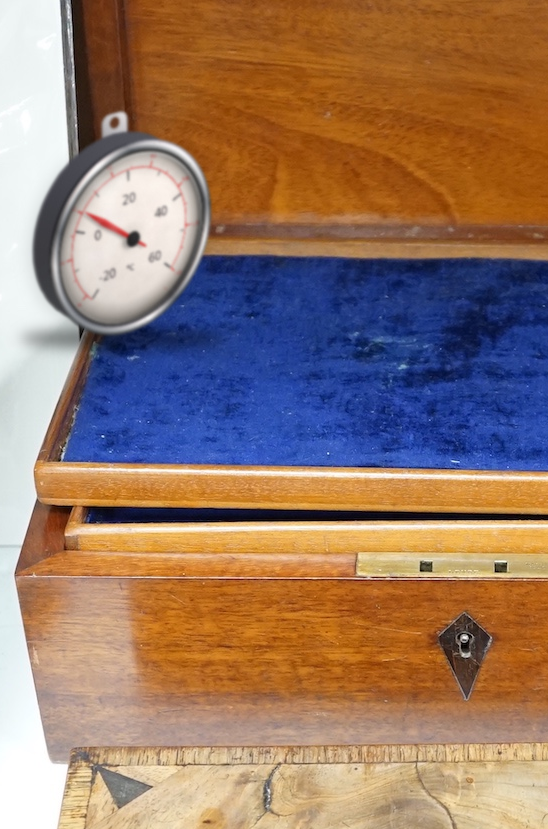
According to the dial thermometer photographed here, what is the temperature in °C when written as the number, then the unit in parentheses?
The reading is 5 (°C)
